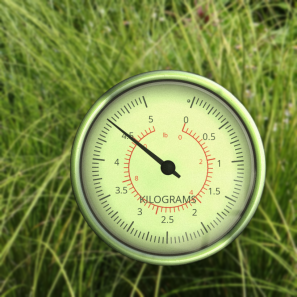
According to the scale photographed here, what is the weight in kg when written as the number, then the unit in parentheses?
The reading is 4.5 (kg)
